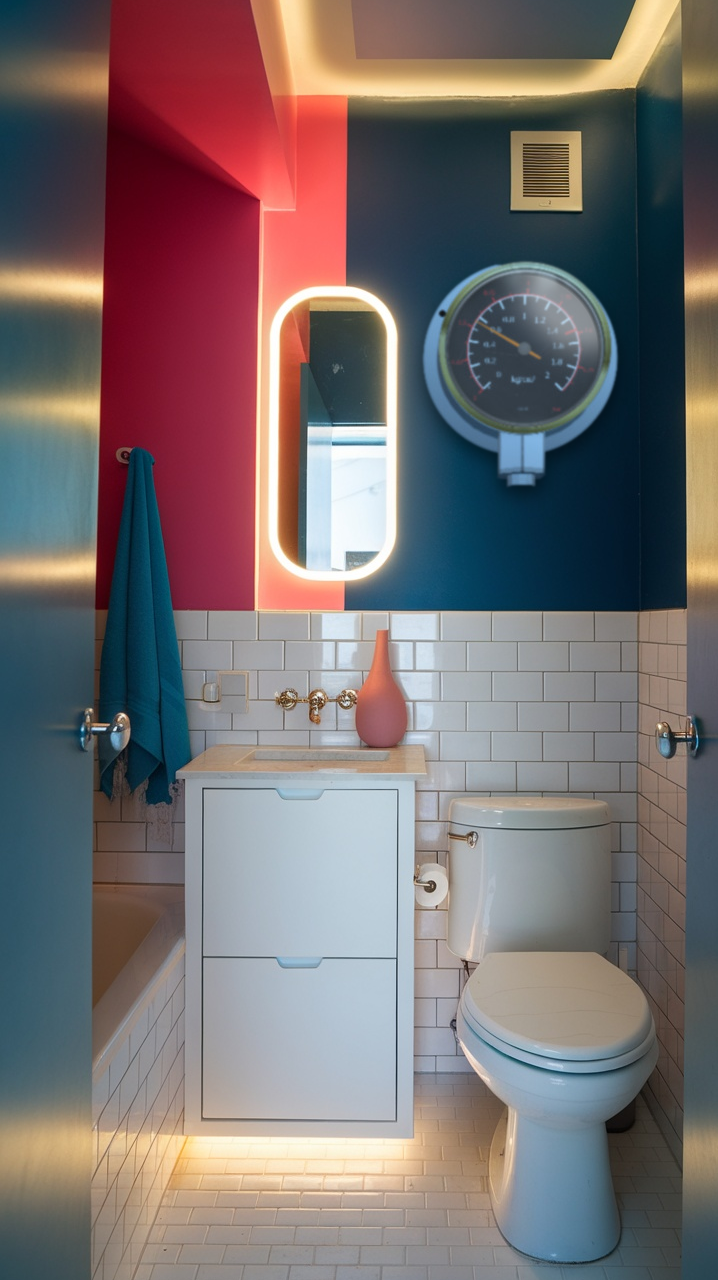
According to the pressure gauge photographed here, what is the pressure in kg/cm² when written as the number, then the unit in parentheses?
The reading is 0.55 (kg/cm²)
